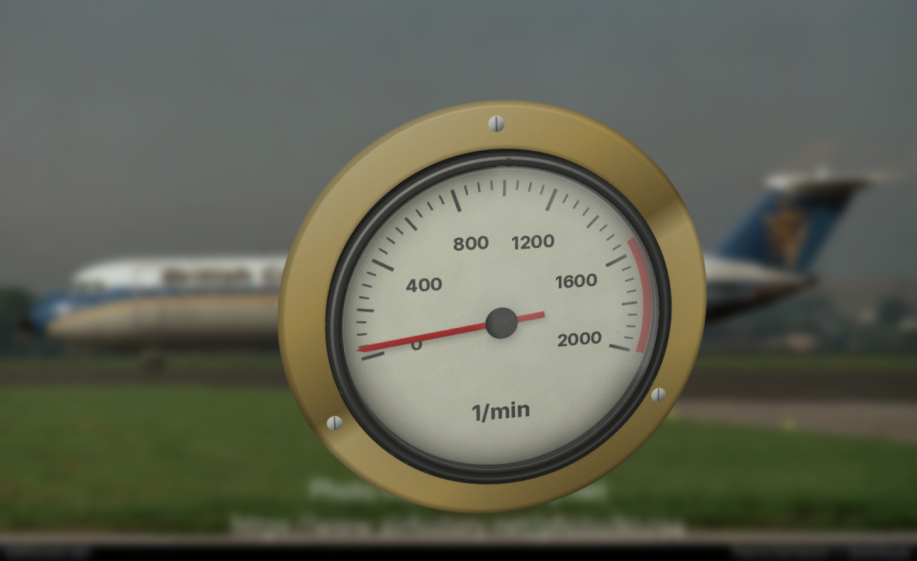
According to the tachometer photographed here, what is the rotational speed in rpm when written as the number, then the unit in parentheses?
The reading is 50 (rpm)
